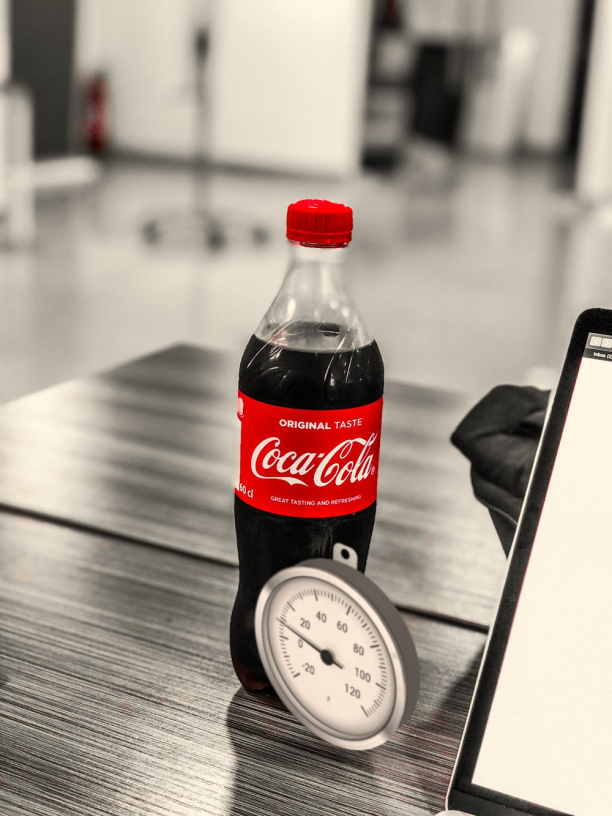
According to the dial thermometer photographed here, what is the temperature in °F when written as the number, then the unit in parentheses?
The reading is 10 (°F)
